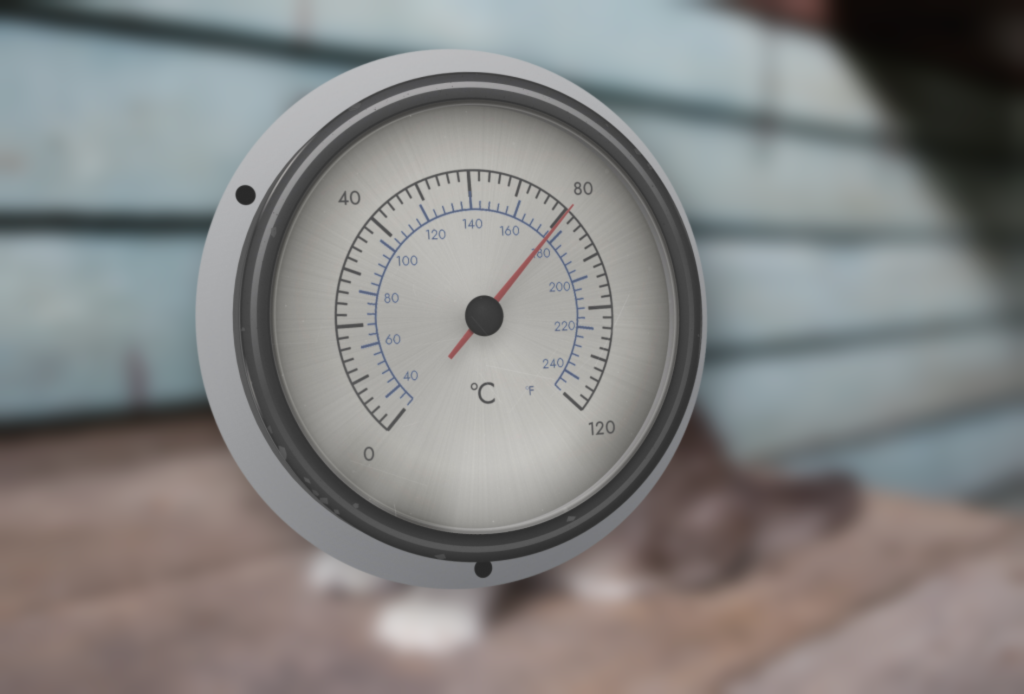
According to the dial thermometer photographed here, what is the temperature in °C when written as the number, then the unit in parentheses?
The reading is 80 (°C)
